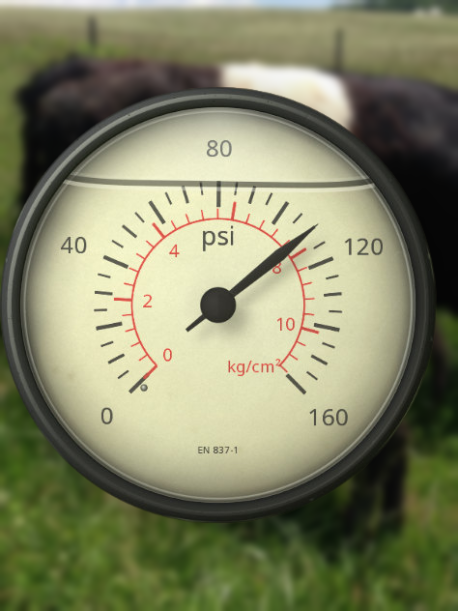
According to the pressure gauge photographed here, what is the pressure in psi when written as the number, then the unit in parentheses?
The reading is 110 (psi)
